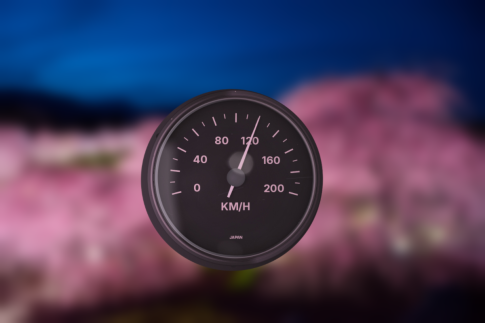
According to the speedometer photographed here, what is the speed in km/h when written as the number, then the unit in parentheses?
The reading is 120 (km/h)
